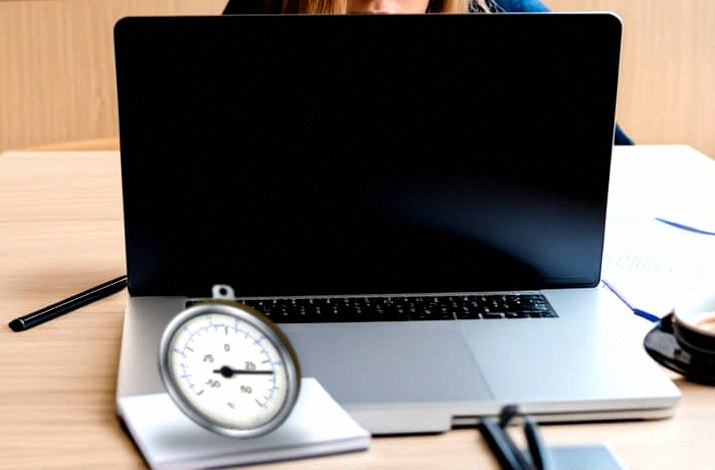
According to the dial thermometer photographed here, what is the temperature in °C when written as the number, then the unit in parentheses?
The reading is 30 (°C)
